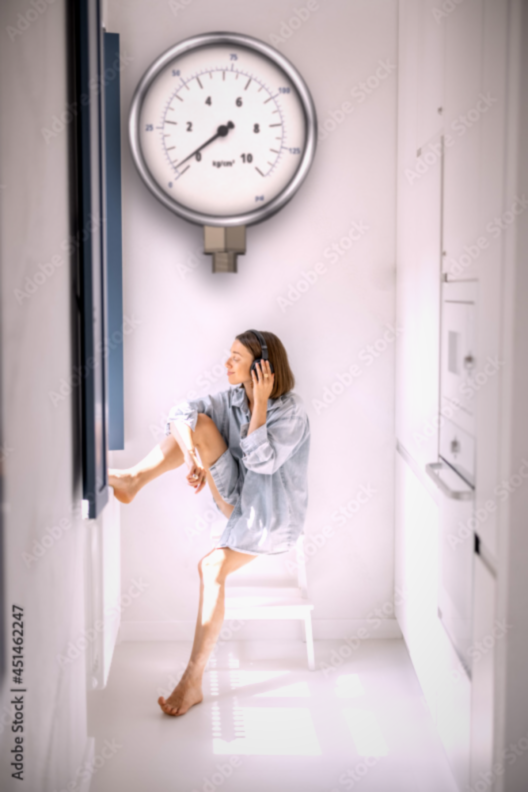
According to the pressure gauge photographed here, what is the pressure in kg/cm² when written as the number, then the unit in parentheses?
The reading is 0.25 (kg/cm²)
